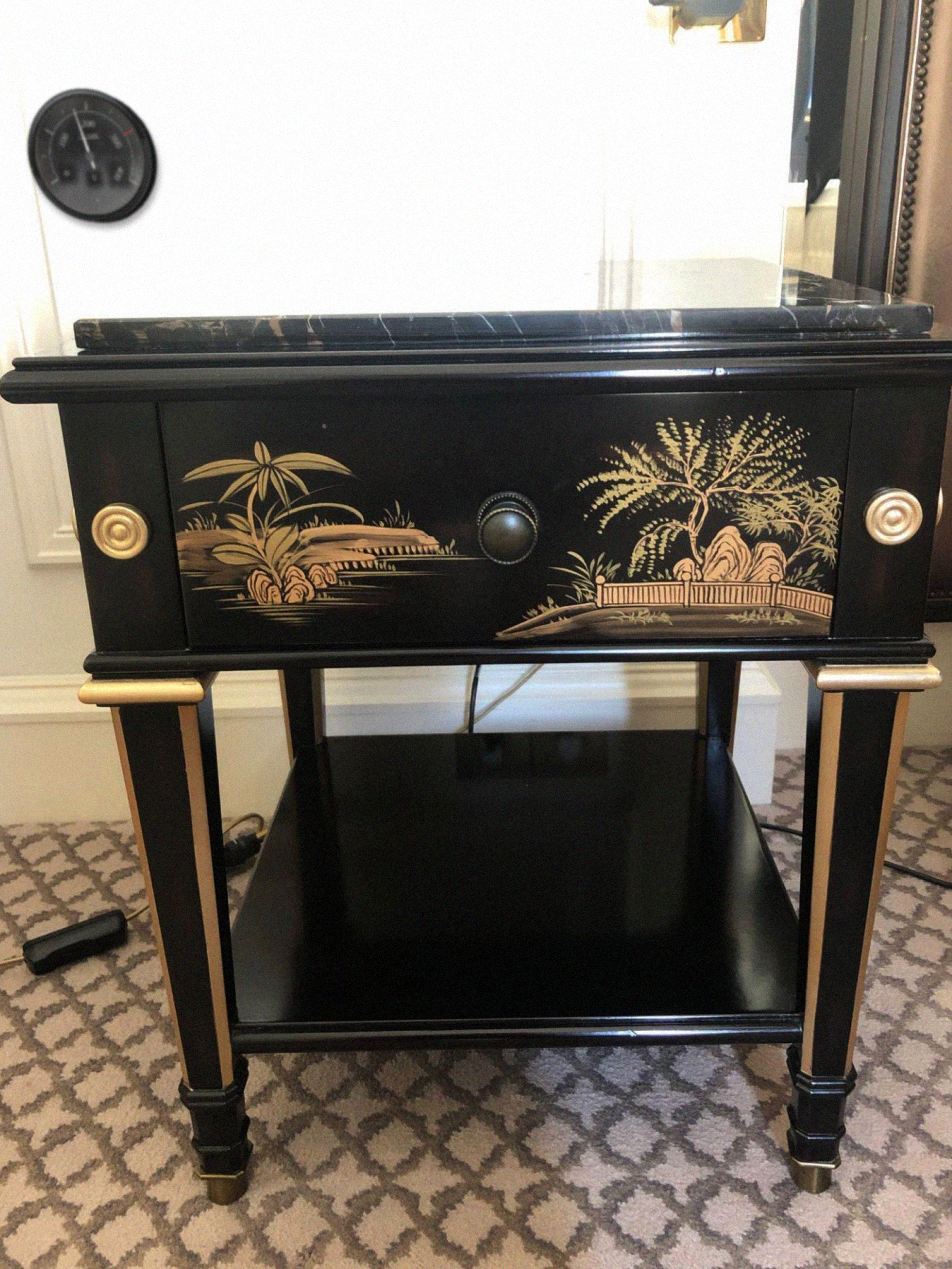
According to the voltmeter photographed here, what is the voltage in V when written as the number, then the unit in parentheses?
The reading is 175 (V)
